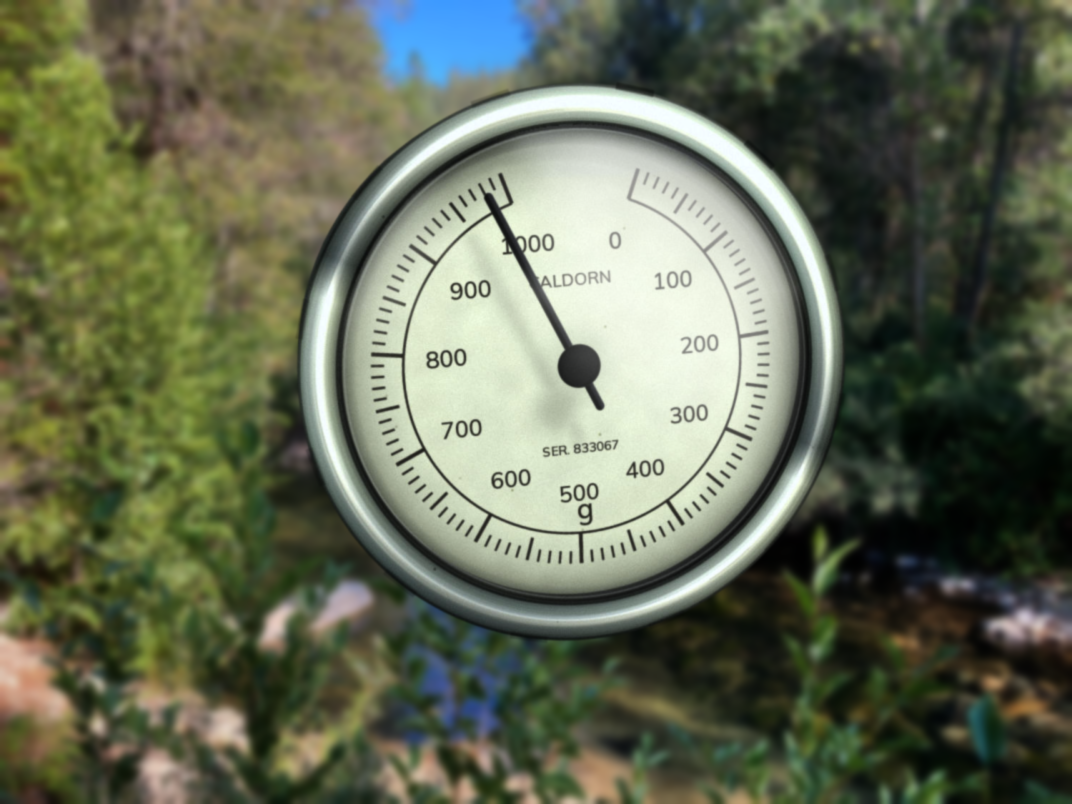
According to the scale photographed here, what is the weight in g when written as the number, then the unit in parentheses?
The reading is 980 (g)
